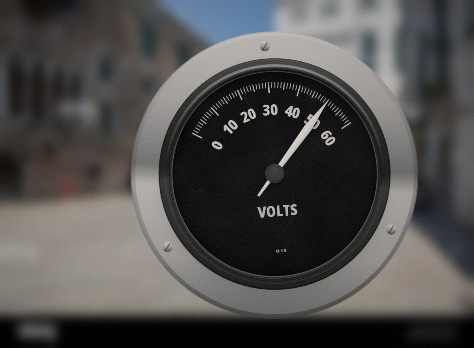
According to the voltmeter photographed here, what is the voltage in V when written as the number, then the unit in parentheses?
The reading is 50 (V)
